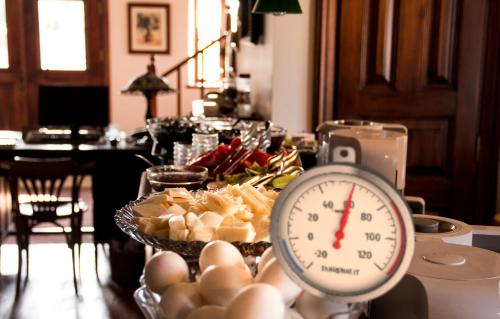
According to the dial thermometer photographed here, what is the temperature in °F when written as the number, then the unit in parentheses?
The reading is 60 (°F)
